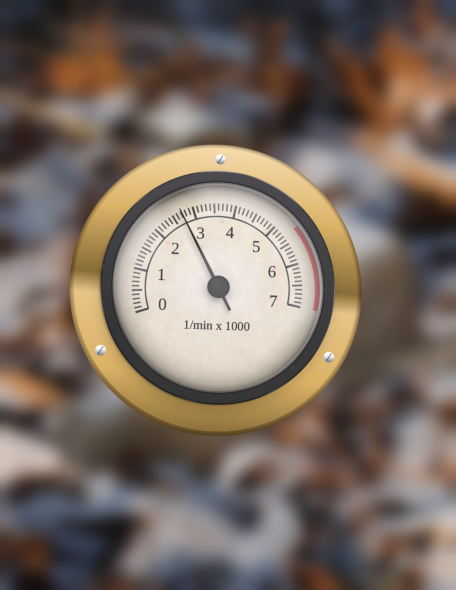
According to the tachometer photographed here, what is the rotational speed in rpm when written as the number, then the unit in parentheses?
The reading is 2700 (rpm)
